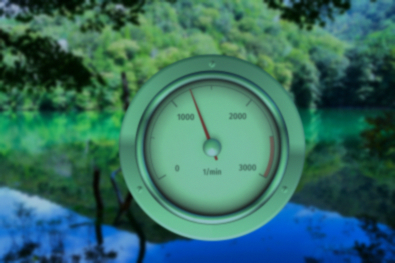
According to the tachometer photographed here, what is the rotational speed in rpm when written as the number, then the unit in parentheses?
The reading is 1250 (rpm)
